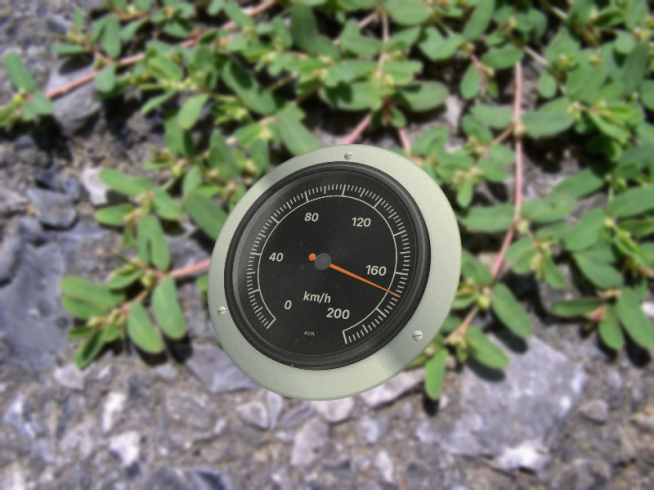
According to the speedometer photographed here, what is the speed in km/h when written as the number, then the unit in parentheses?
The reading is 170 (km/h)
